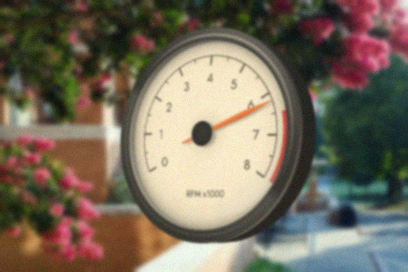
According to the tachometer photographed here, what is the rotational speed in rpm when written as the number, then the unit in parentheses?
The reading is 6250 (rpm)
